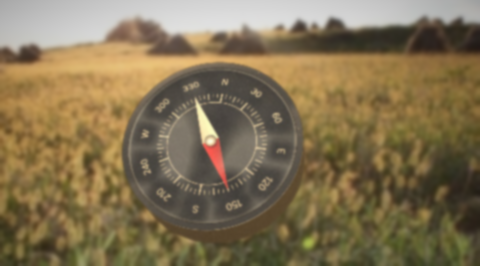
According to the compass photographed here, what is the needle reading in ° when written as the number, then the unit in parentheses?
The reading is 150 (°)
